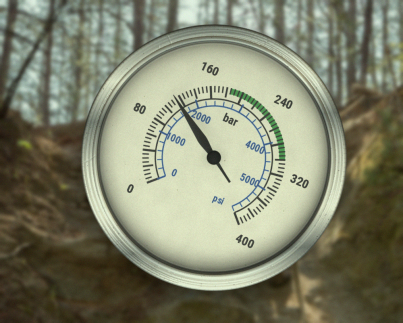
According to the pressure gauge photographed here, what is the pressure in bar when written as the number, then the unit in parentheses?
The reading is 115 (bar)
